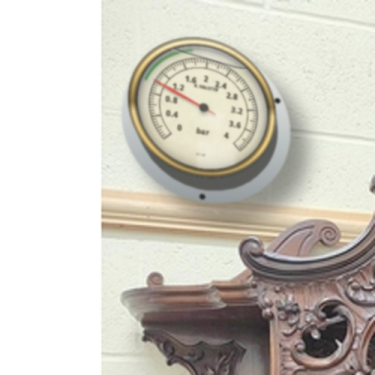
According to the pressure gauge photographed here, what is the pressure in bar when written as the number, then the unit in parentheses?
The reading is 1 (bar)
